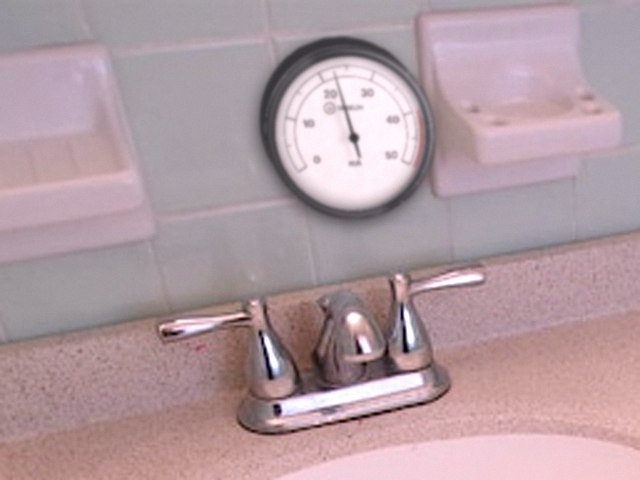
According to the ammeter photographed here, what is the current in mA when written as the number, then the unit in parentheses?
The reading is 22.5 (mA)
